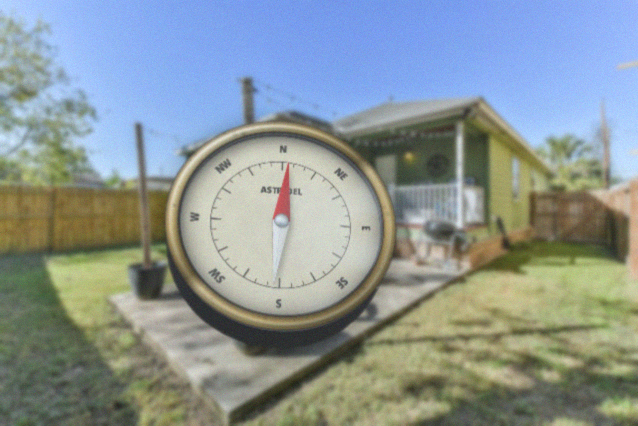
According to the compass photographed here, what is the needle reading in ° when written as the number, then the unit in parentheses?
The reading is 5 (°)
